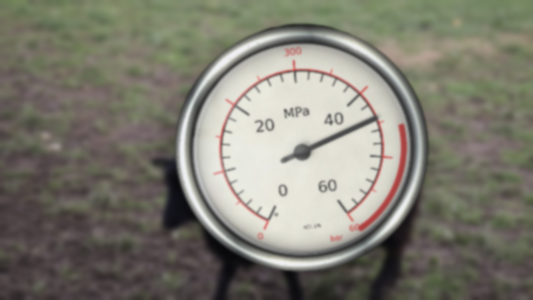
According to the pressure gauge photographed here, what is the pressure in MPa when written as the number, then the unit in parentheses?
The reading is 44 (MPa)
